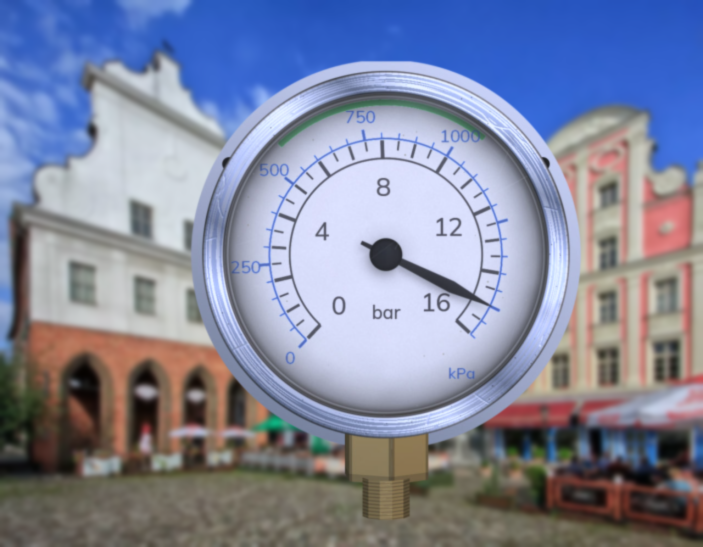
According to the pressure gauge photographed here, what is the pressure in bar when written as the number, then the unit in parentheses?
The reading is 15 (bar)
